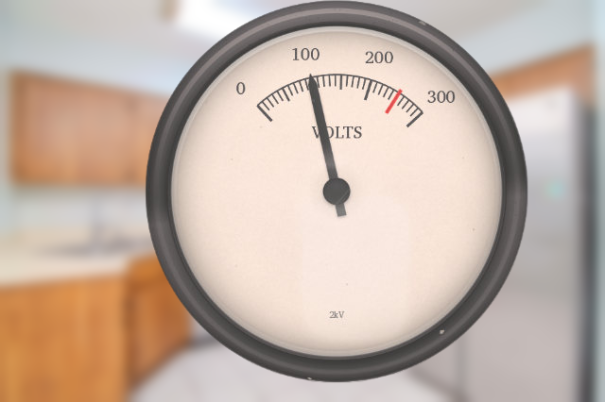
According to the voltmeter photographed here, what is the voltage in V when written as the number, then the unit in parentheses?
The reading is 100 (V)
